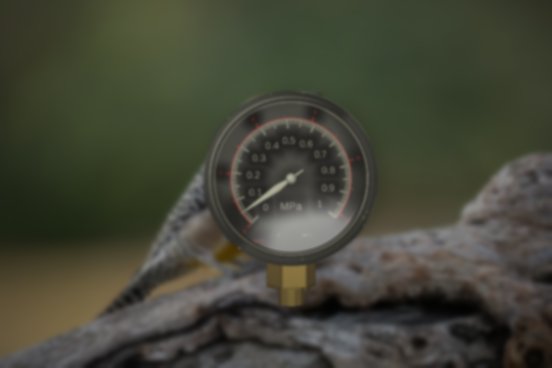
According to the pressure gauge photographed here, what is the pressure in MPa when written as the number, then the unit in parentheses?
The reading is 0.05 (MPa)
